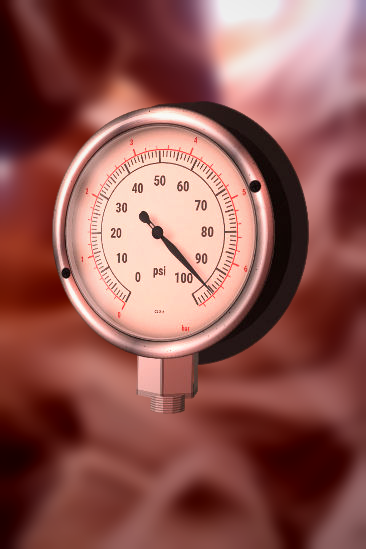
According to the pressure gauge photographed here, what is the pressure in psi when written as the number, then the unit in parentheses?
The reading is 95 (psi)
